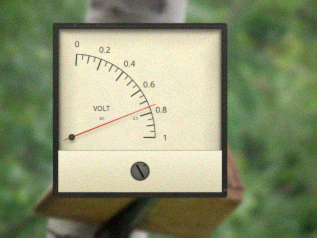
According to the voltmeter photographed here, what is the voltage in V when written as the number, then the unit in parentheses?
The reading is 0.75 (V)
